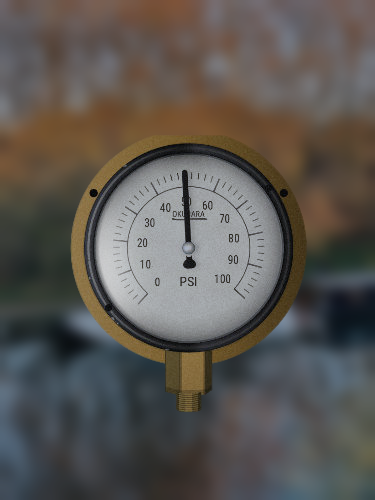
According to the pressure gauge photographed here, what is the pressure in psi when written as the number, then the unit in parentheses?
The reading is 50 (psi)
